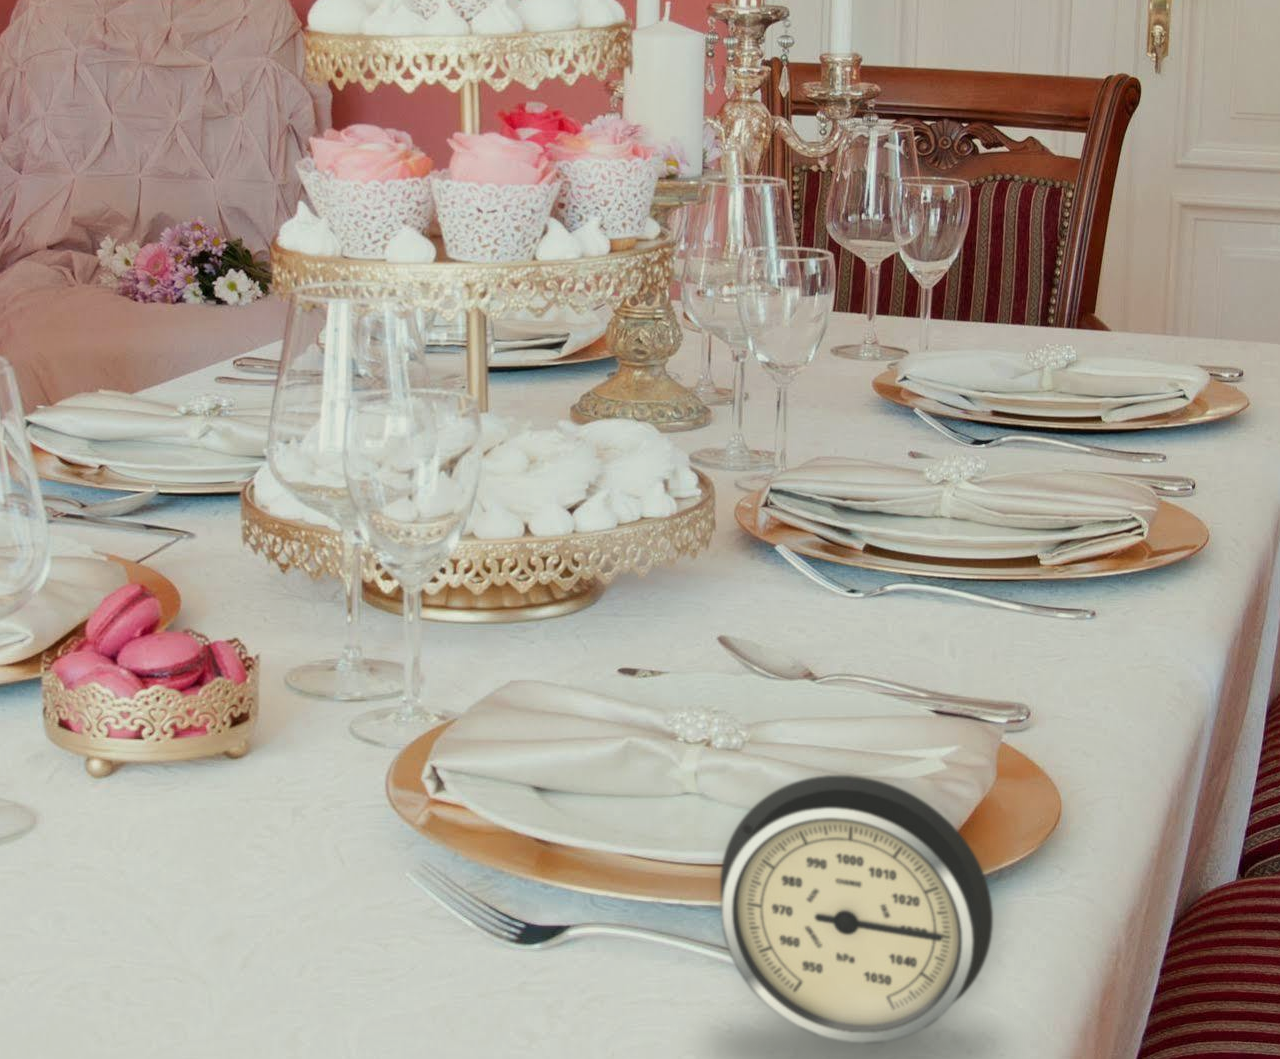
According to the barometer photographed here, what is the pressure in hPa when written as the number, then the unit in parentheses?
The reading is 1030 (hPa)
